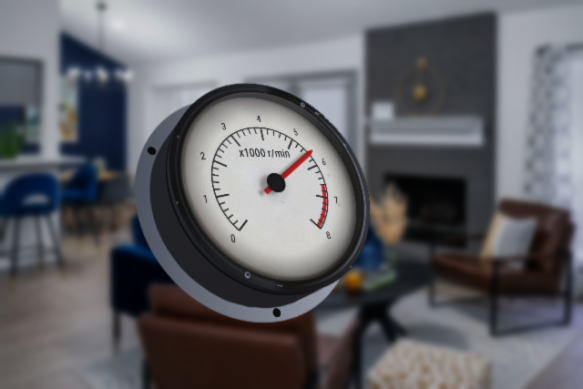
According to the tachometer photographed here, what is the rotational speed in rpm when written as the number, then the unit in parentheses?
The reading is 5600 (rpm)
